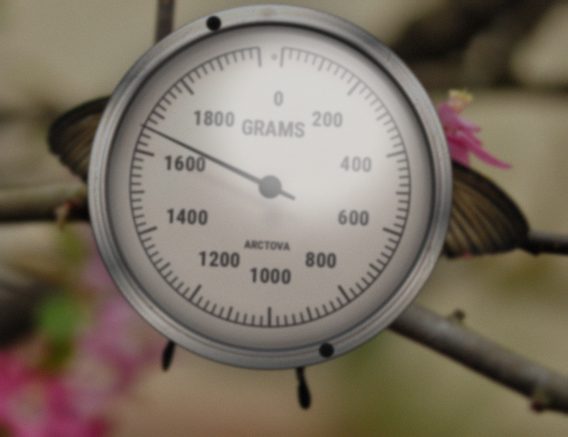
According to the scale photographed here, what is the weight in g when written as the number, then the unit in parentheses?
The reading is 1660 (g)
